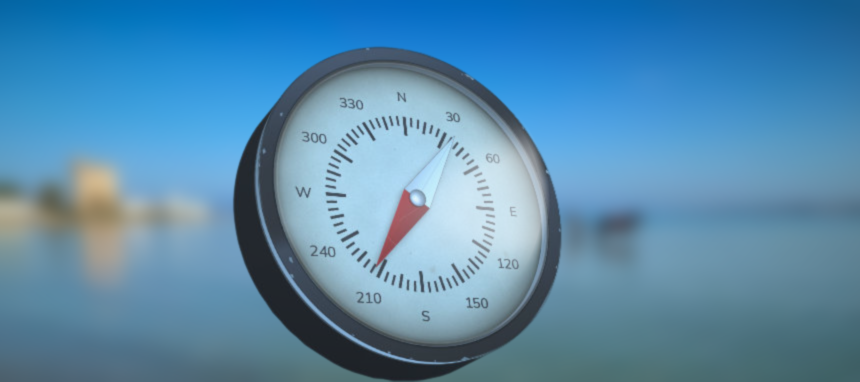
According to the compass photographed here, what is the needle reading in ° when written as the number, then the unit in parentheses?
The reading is 215 (°)
